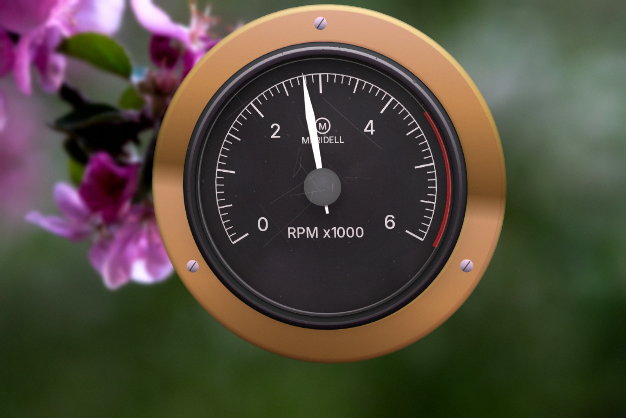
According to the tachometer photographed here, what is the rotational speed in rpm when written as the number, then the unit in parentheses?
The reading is 2800 (rpm)
